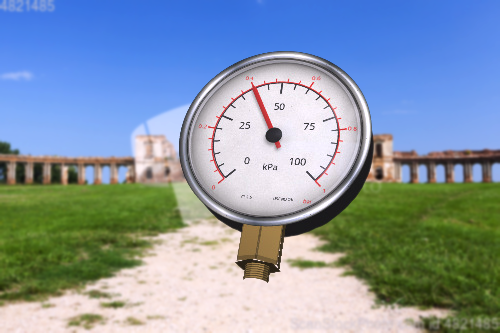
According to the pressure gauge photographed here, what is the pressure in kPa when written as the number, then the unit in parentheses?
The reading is 40 (kPa)
